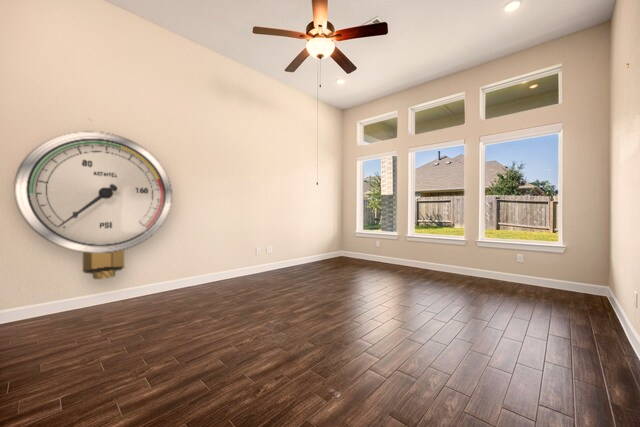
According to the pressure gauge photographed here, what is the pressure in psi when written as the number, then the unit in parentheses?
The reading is 0 (psi)
